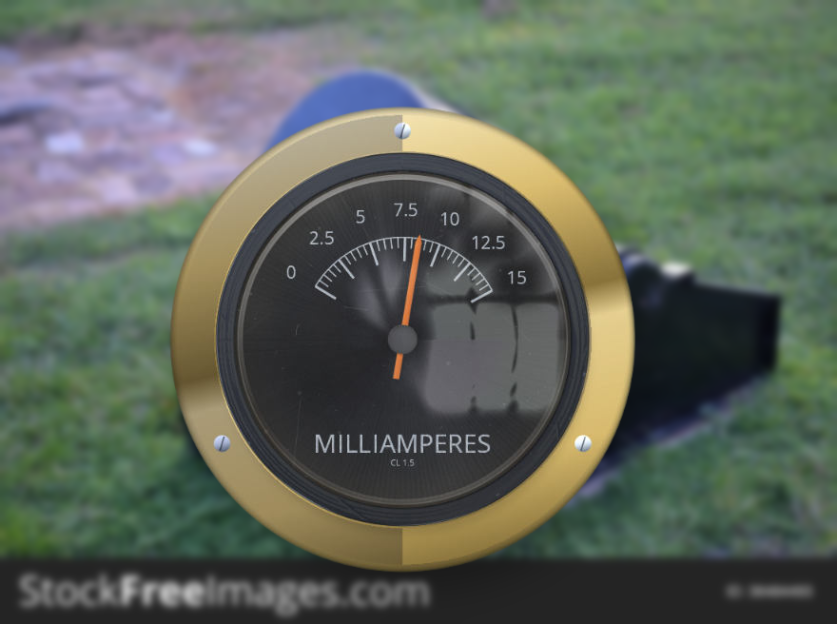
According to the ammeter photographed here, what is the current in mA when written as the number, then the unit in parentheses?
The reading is 8.5 (mA)
